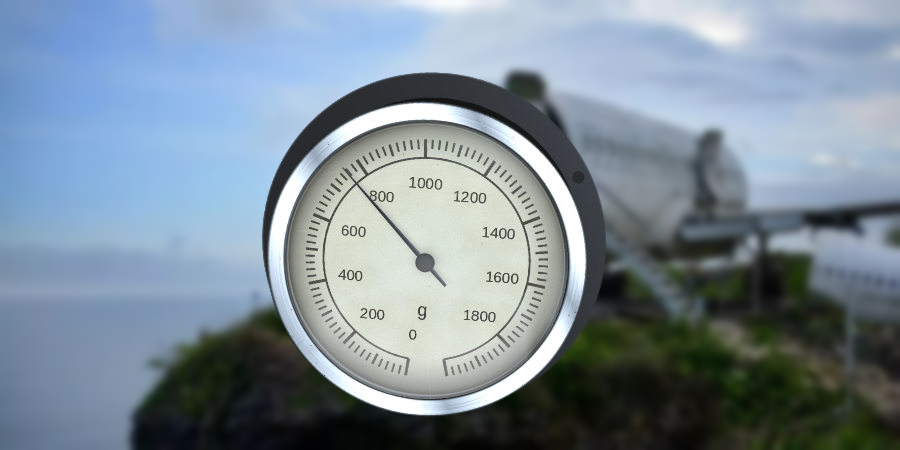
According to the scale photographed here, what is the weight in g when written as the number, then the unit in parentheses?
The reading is 760 (g)
